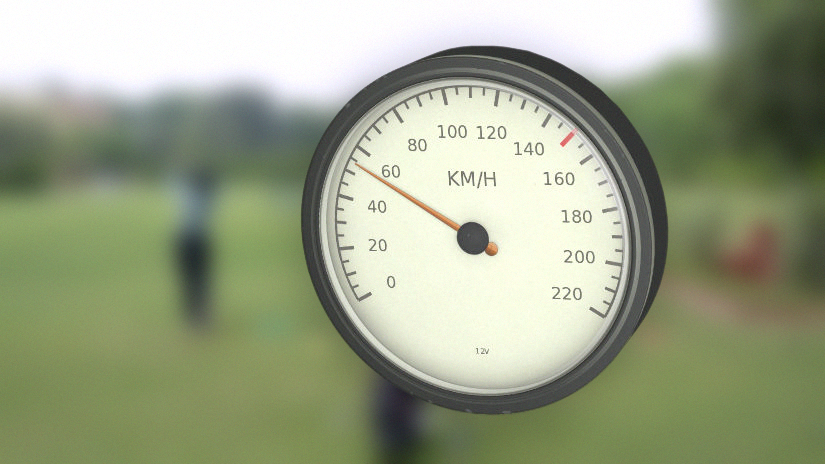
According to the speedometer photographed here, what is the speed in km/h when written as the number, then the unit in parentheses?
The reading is 55 (km/h)
